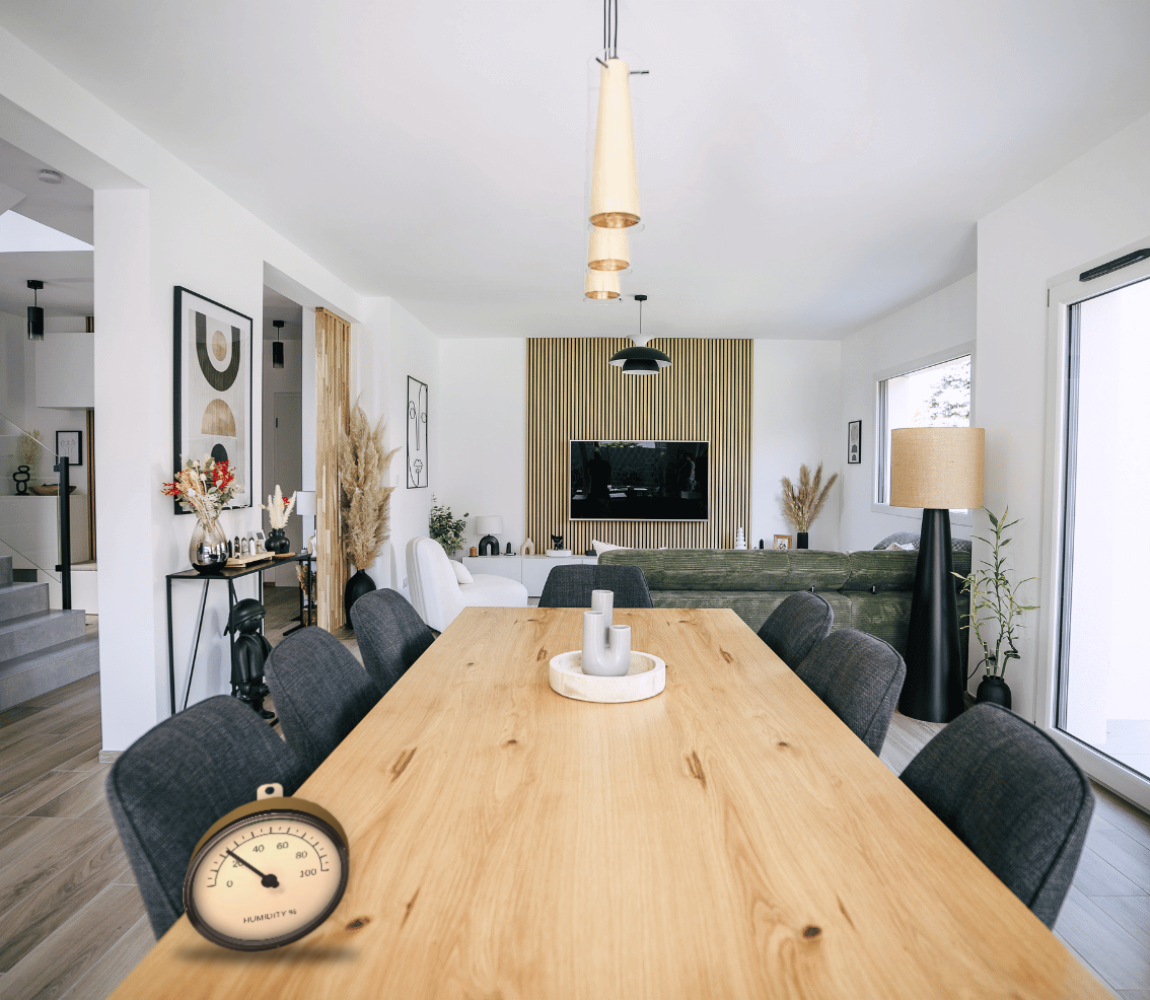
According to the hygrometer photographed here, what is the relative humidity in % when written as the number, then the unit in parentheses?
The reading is 25 (%)
